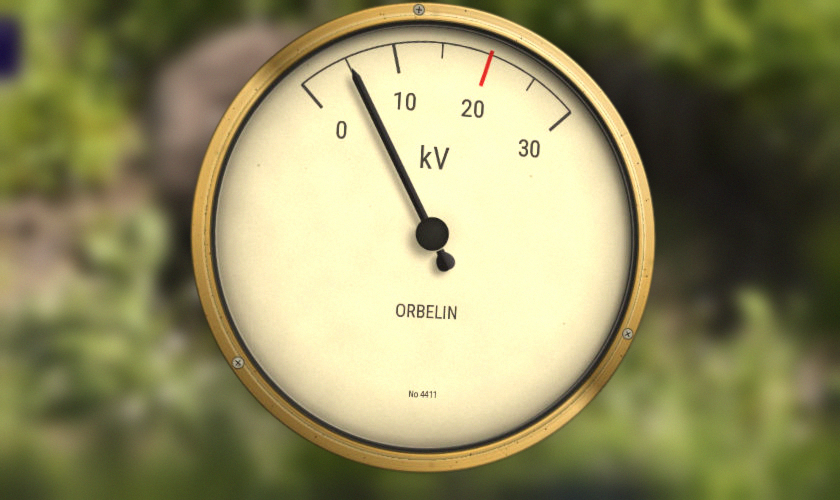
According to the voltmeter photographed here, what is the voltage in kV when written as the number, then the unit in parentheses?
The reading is 5 (kV)
